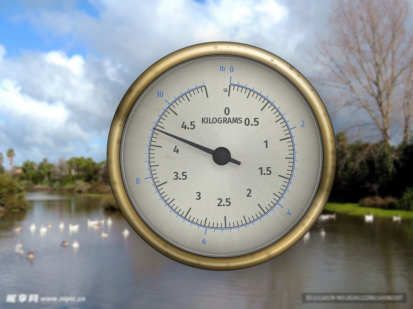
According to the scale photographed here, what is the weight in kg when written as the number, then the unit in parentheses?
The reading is 4.2 (kg)
